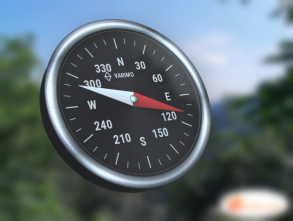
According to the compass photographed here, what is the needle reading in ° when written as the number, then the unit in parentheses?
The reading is 110 (°)
